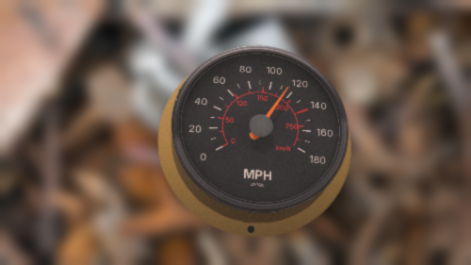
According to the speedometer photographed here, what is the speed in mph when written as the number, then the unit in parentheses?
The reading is 115 (mph)
